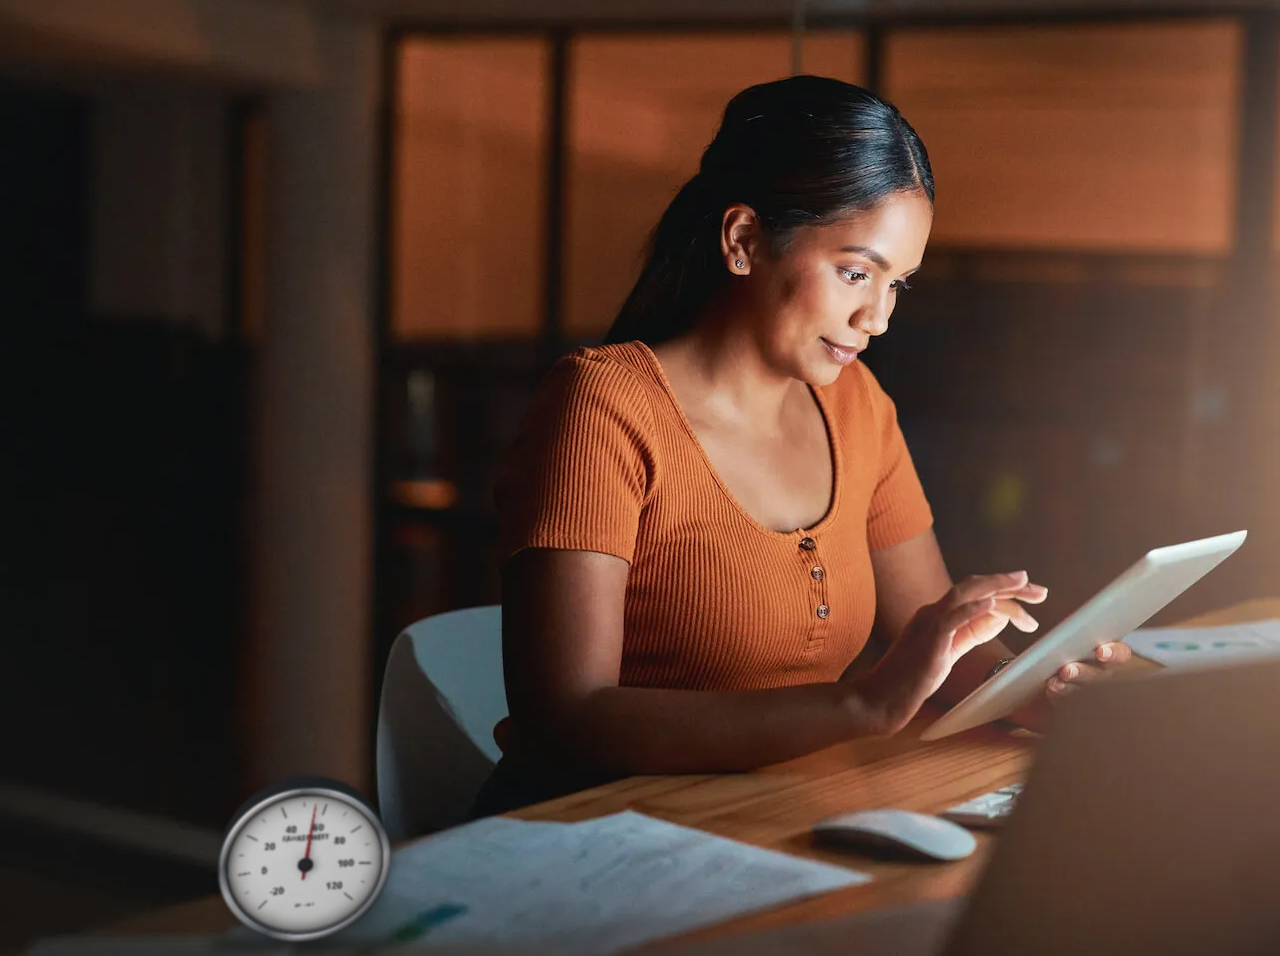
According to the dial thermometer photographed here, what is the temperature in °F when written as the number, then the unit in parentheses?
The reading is 55 (°F)
